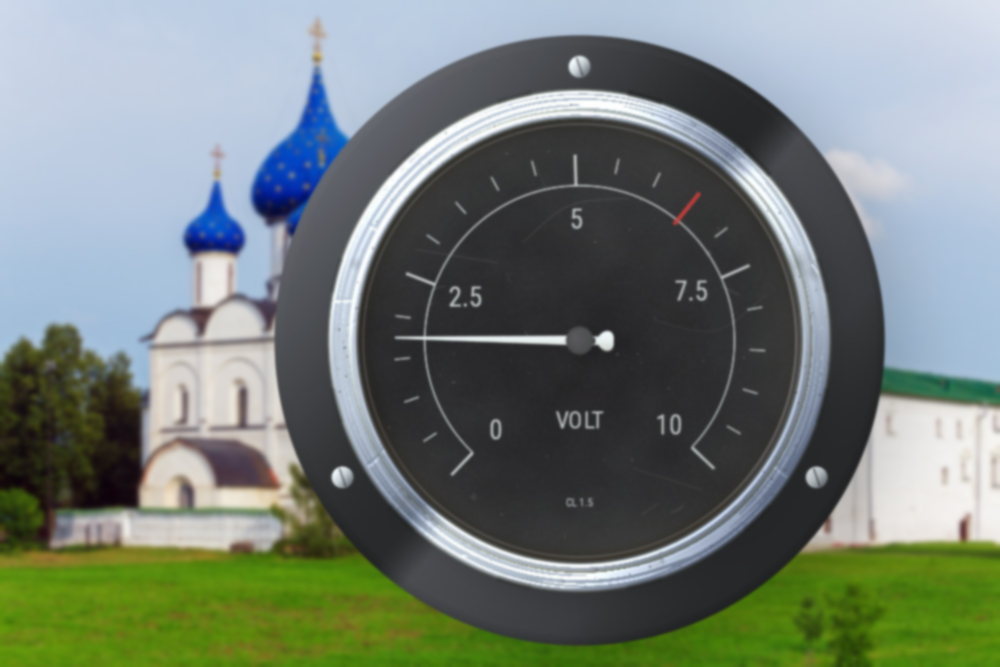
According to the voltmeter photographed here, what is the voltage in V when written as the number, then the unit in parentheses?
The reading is 1.75 (V)
